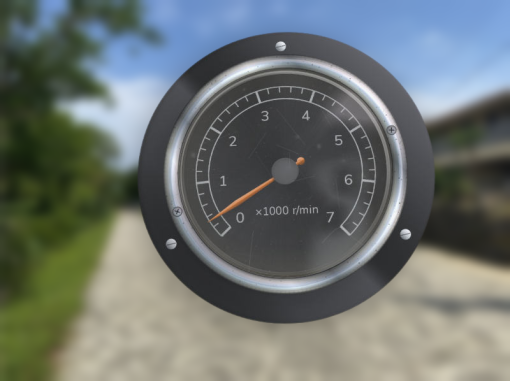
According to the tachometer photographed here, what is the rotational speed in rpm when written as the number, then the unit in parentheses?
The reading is 300 (rpm)
